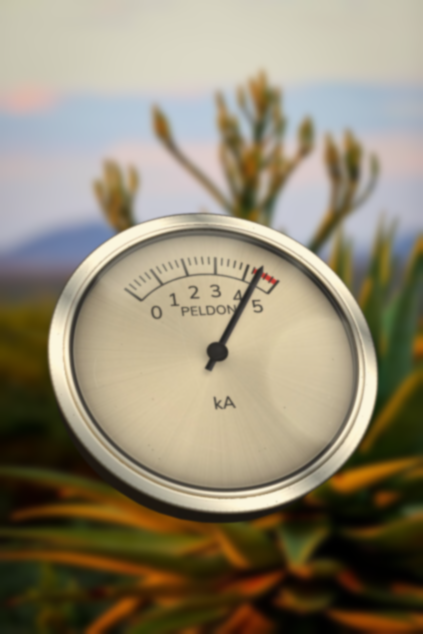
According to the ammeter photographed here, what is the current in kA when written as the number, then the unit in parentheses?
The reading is 4.4 (kA)
